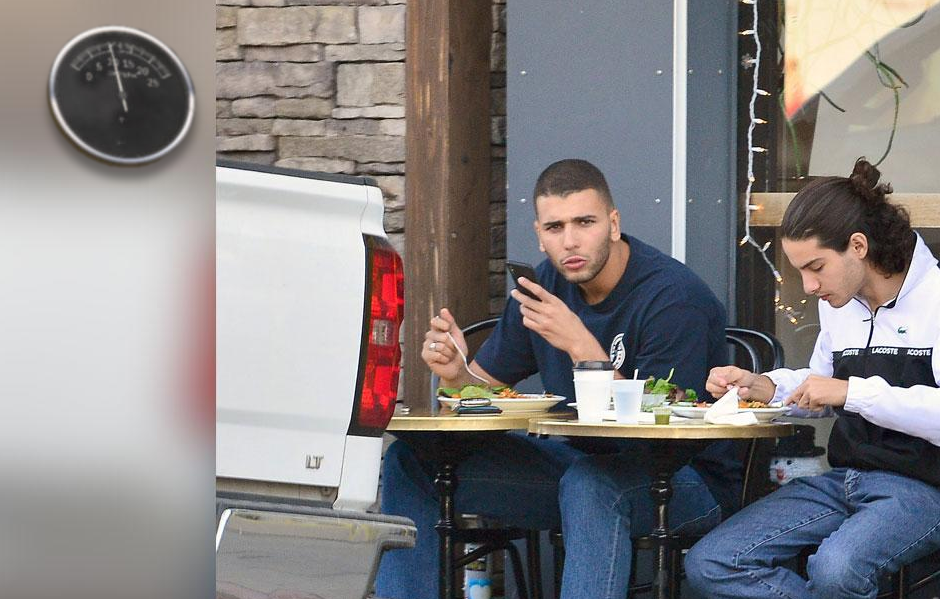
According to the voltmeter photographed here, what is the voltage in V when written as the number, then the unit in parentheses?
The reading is 10 (V)
